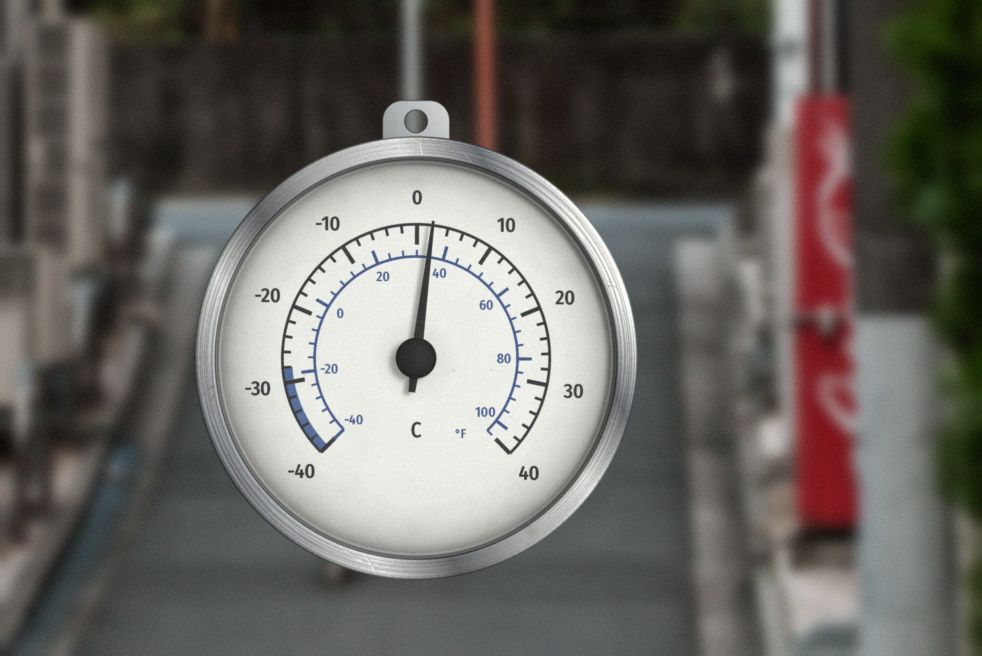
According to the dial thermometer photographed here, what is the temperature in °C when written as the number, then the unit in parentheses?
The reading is 2 (°C)
